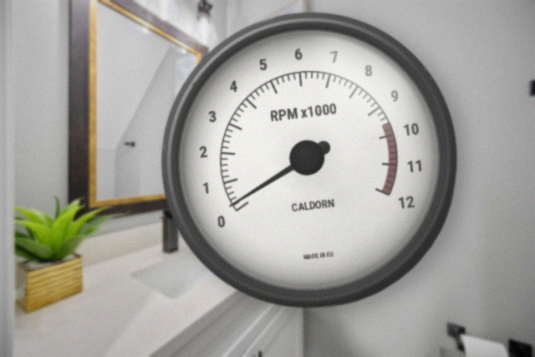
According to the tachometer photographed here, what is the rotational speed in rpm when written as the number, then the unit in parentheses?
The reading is 200 (rpm)
